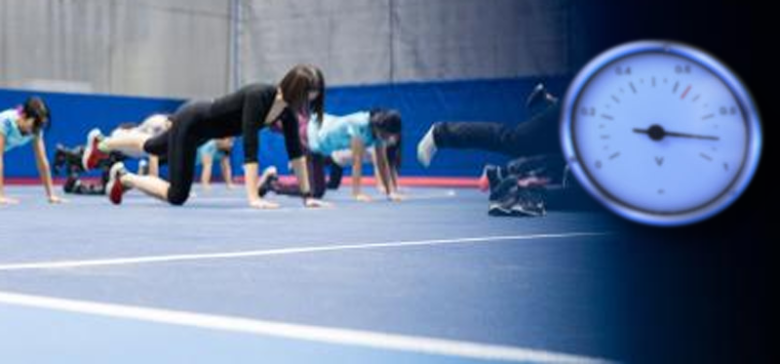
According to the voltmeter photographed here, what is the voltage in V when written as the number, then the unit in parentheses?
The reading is 0.9 (V)
